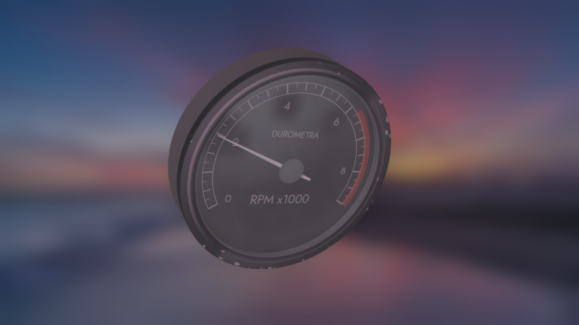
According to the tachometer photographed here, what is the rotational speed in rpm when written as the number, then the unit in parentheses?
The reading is 2000 (rpm)
